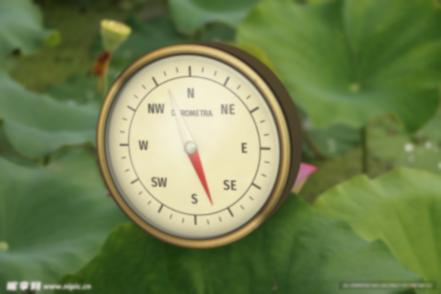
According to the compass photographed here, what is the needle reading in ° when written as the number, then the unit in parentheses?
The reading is 160 (°)
